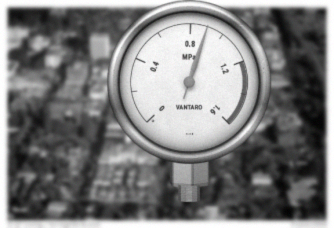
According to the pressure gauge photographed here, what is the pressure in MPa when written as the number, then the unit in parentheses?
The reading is 0.9 (MPa)
